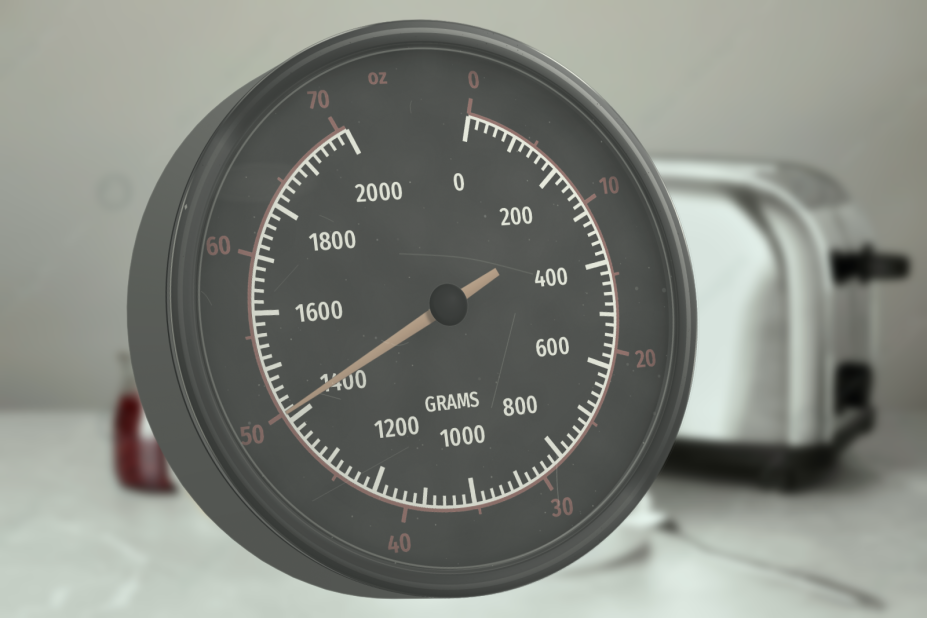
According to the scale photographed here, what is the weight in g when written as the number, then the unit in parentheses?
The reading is 1420 (g)
